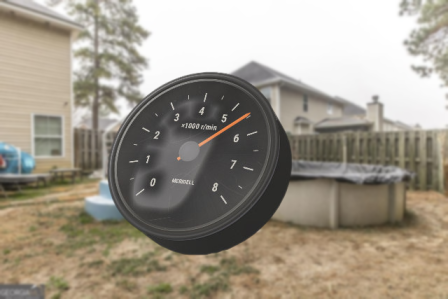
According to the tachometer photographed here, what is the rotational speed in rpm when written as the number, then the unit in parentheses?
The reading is 5500 (rpm)
